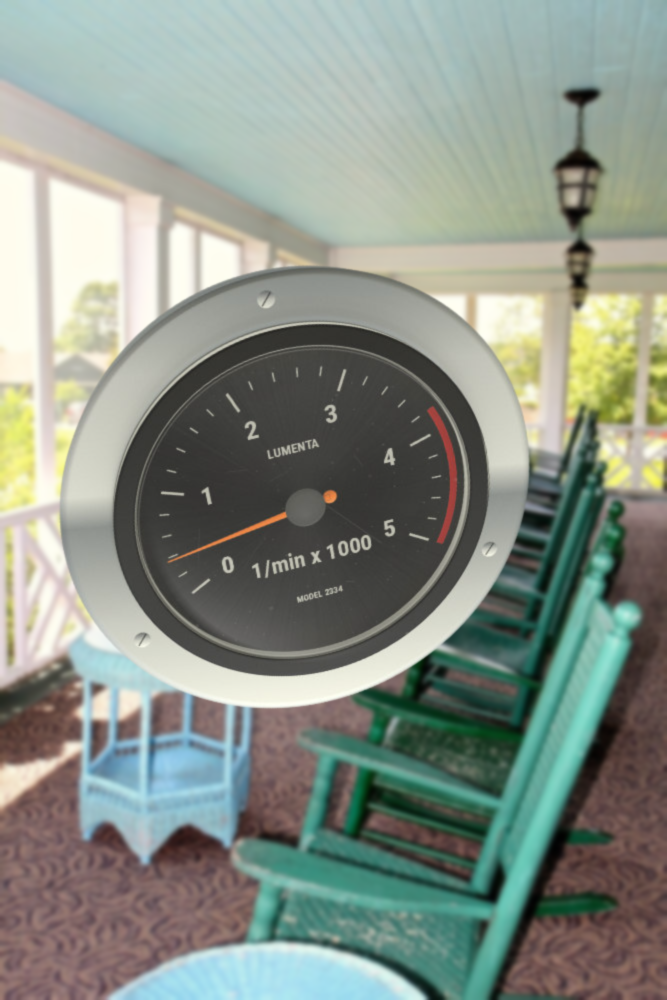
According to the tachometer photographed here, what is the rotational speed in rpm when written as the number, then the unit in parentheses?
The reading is 400 (rpm)
